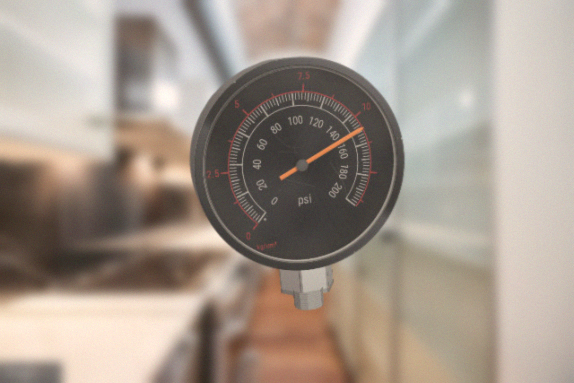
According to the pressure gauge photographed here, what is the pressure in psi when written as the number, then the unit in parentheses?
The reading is 150 (psi)
